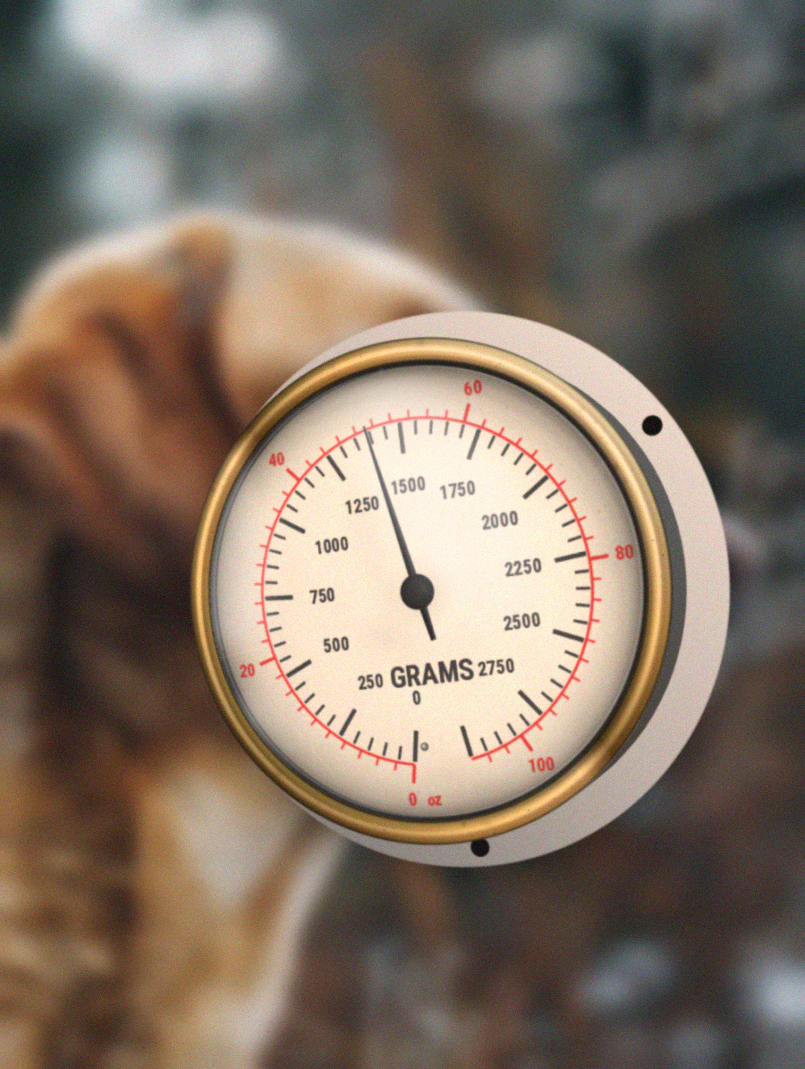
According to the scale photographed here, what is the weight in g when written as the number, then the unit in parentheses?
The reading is 1400 (g)
